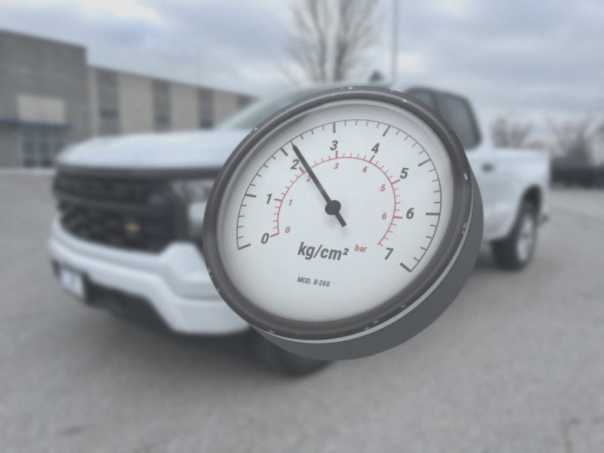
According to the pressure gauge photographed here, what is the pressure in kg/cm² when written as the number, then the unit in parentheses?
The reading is 2.2 (kg/cm²)
